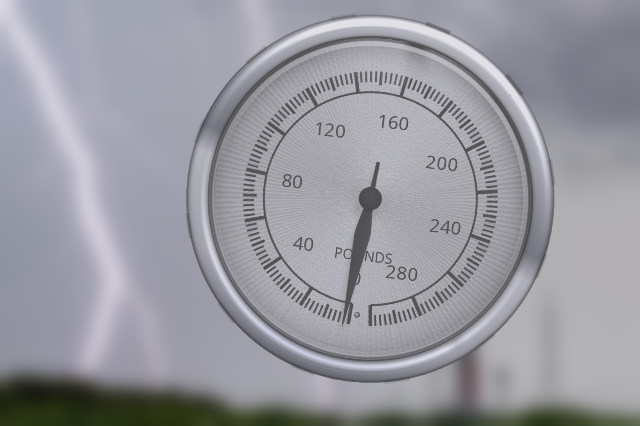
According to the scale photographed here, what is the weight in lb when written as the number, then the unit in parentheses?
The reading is 2 (lb)
